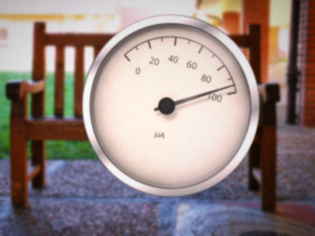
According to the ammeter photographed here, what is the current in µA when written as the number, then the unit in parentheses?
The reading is 95 (µA)
